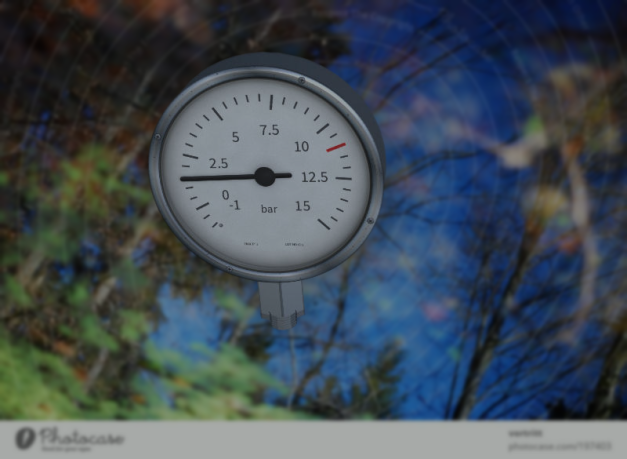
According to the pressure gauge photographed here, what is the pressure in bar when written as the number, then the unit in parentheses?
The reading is 1.5 (bar)
